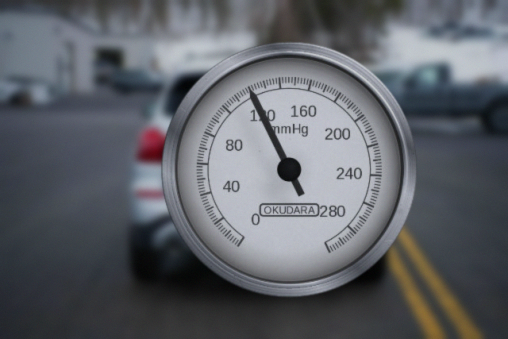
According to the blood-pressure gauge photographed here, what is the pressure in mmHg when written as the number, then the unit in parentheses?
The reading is 120 (mmHg)
